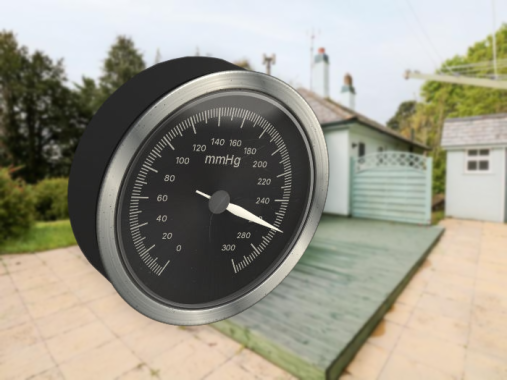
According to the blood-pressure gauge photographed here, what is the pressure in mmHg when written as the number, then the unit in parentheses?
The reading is 260 (mmHg)
